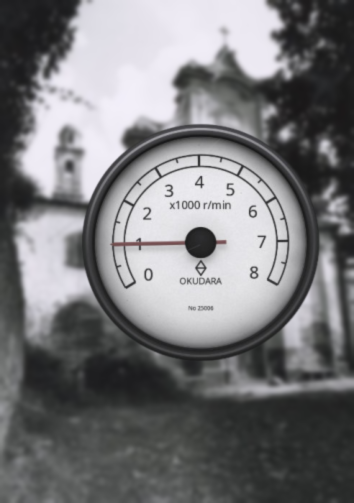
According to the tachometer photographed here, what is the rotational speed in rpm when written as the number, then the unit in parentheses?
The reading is 1000 (rpm)
